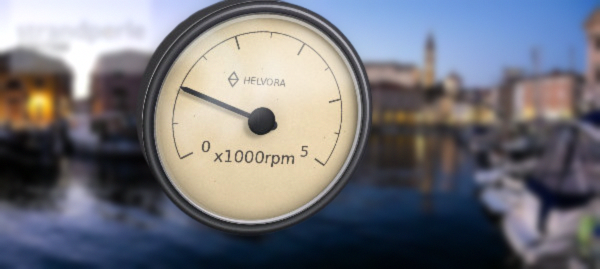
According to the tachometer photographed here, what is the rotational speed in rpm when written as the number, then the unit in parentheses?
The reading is 1000 (rpm)
